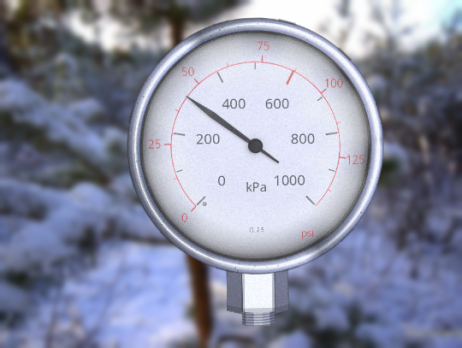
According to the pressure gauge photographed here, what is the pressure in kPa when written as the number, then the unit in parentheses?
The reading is 300 (kPa)
